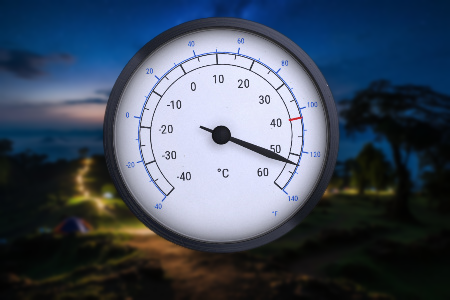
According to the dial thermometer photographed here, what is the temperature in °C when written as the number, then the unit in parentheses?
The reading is 52.5 (°C)
